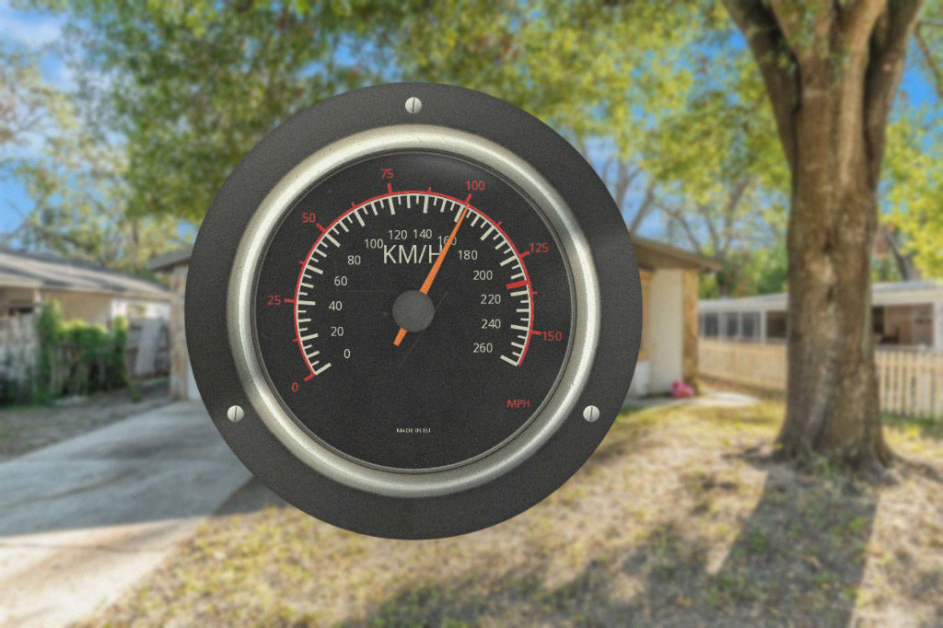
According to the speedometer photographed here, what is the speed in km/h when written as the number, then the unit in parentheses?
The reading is 162.5 (km/h)
